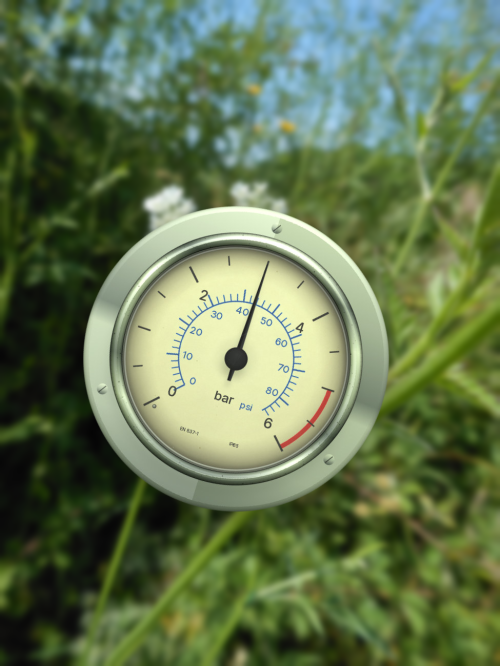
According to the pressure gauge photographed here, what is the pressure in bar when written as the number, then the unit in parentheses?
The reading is 3 (bar)
